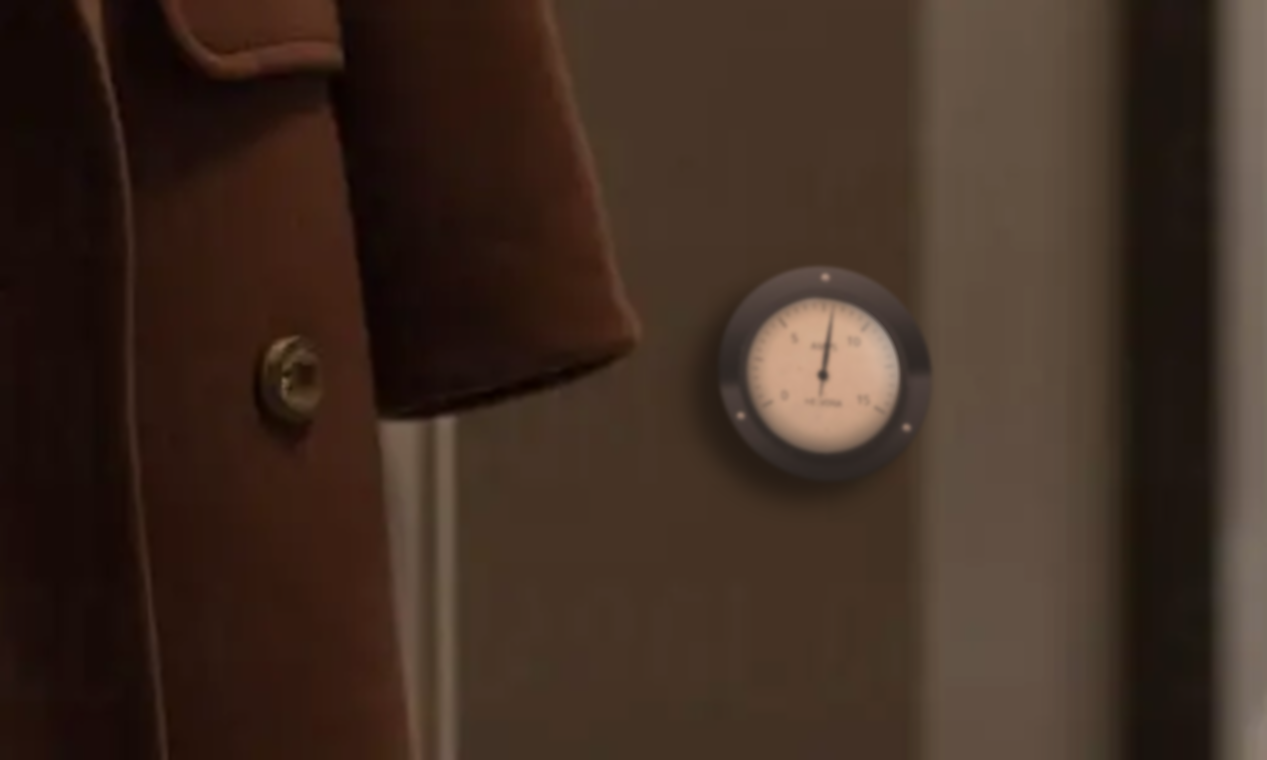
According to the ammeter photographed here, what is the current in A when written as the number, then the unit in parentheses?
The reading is 8 (A)
